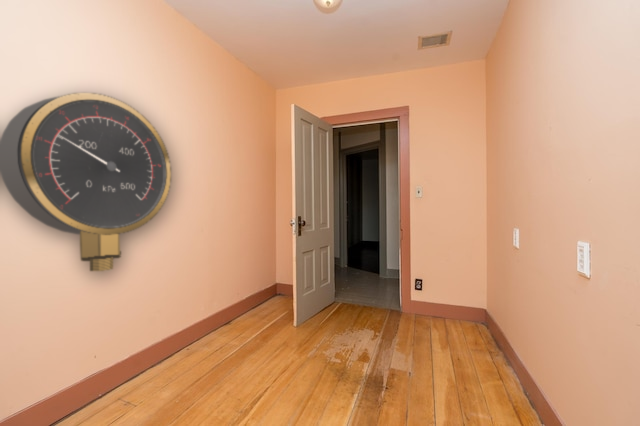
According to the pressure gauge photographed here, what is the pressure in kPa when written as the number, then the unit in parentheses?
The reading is 160 (kPa)
